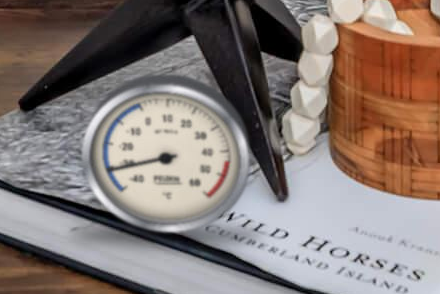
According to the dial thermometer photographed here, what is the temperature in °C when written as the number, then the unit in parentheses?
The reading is -30 (°C)
